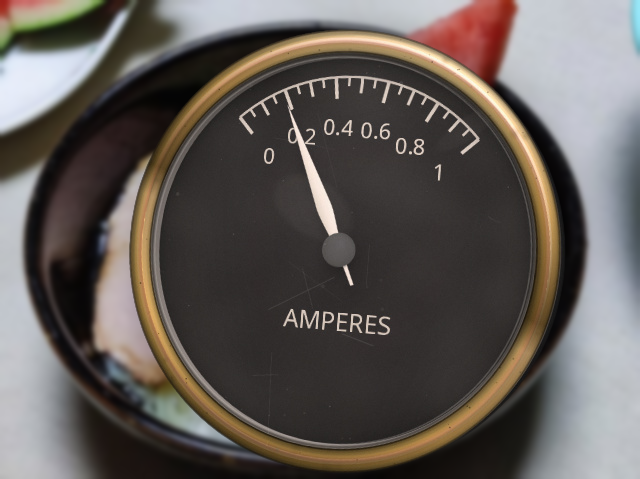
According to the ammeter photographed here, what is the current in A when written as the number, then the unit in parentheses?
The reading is 0.2 (A)
